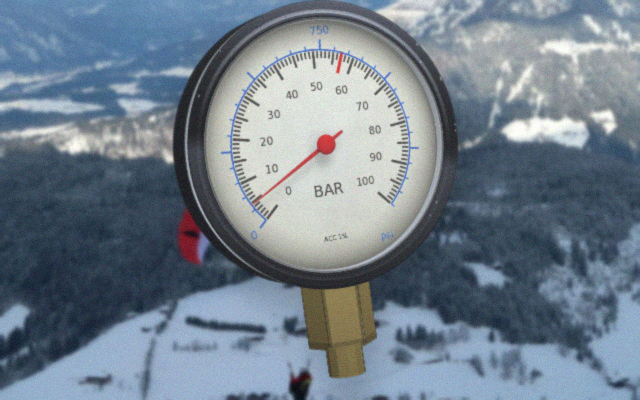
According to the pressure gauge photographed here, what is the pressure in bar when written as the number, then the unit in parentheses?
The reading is 5 (bar)
